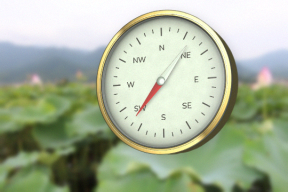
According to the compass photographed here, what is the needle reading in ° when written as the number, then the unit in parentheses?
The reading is 220 (°)
